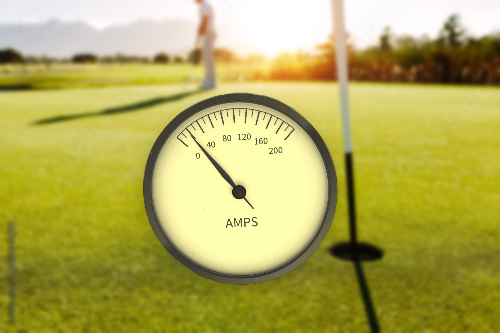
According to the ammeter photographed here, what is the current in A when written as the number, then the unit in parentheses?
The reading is 20 (A)
